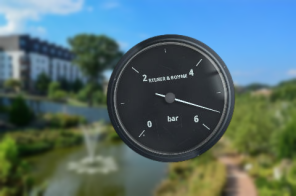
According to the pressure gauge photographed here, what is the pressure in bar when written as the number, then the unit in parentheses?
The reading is 5.5 (bar)
